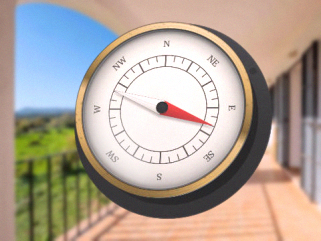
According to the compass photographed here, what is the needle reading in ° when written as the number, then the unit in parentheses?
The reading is 110 (°)
